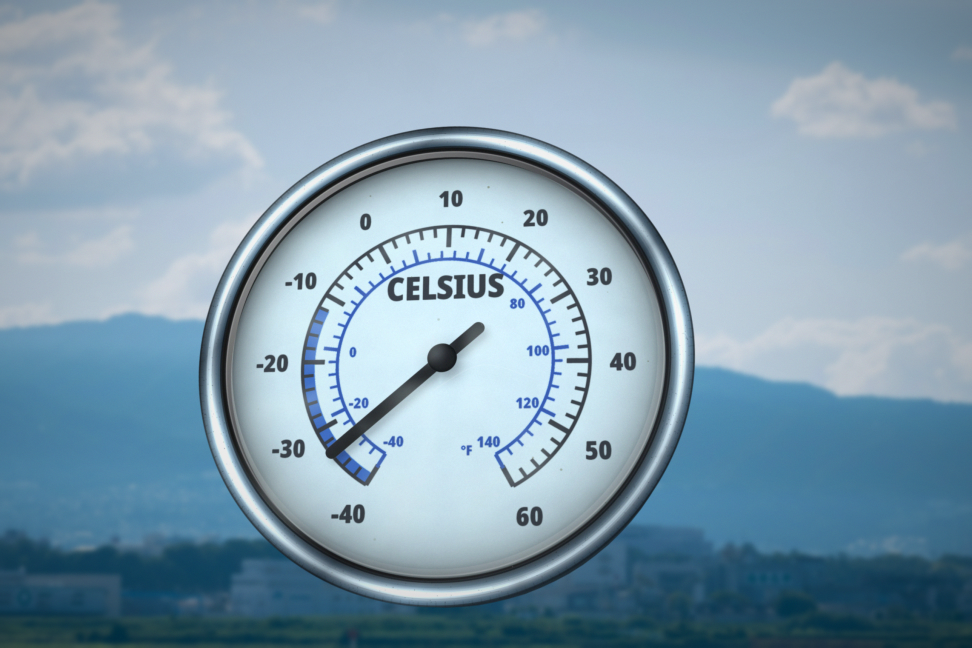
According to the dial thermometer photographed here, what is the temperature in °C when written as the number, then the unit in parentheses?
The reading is -34 (°C)
